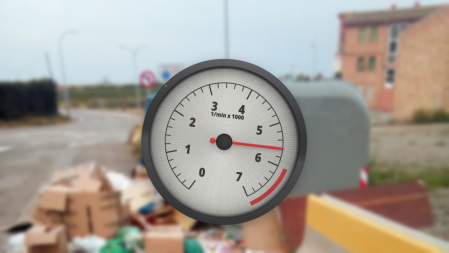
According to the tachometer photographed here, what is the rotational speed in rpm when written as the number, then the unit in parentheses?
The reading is 5600 (rpm)
